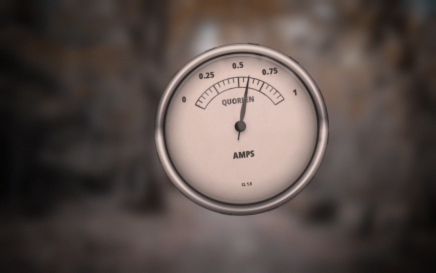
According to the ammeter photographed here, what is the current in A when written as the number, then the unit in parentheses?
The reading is 0.6 (A)
